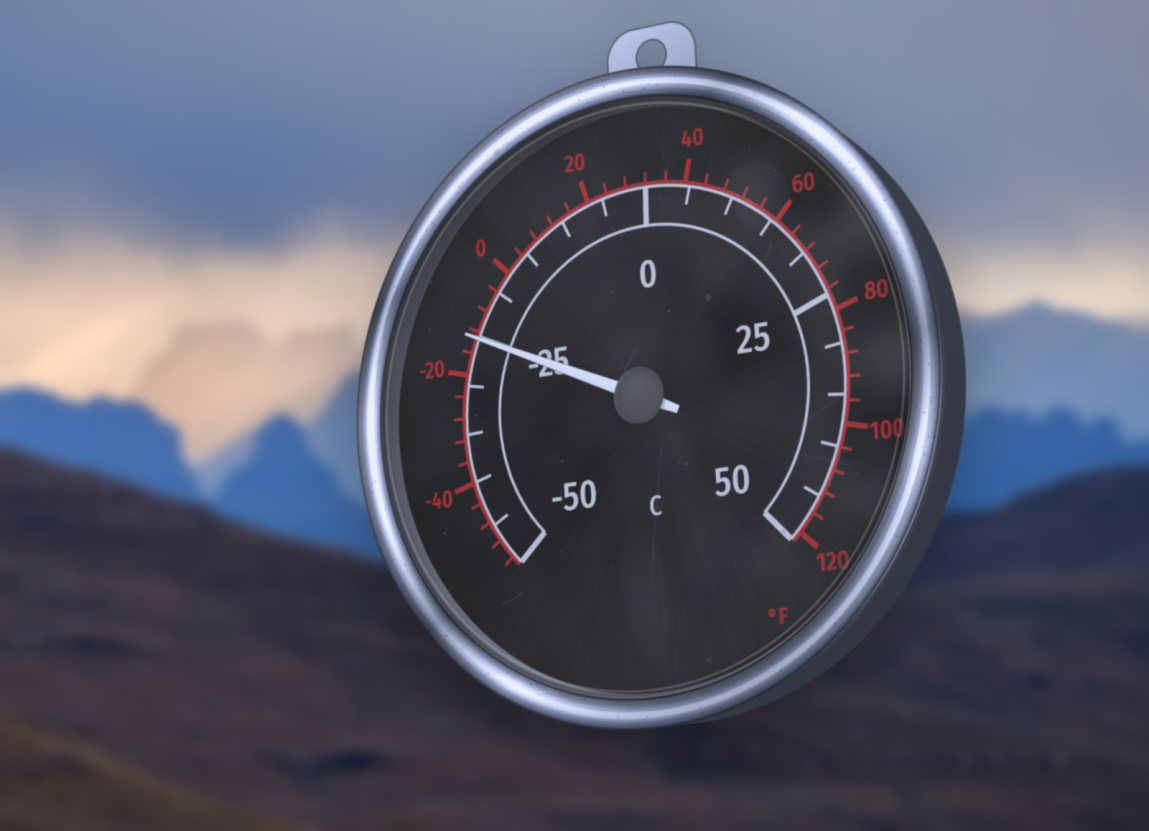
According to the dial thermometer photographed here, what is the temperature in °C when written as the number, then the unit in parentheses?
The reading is -25 (°C)
